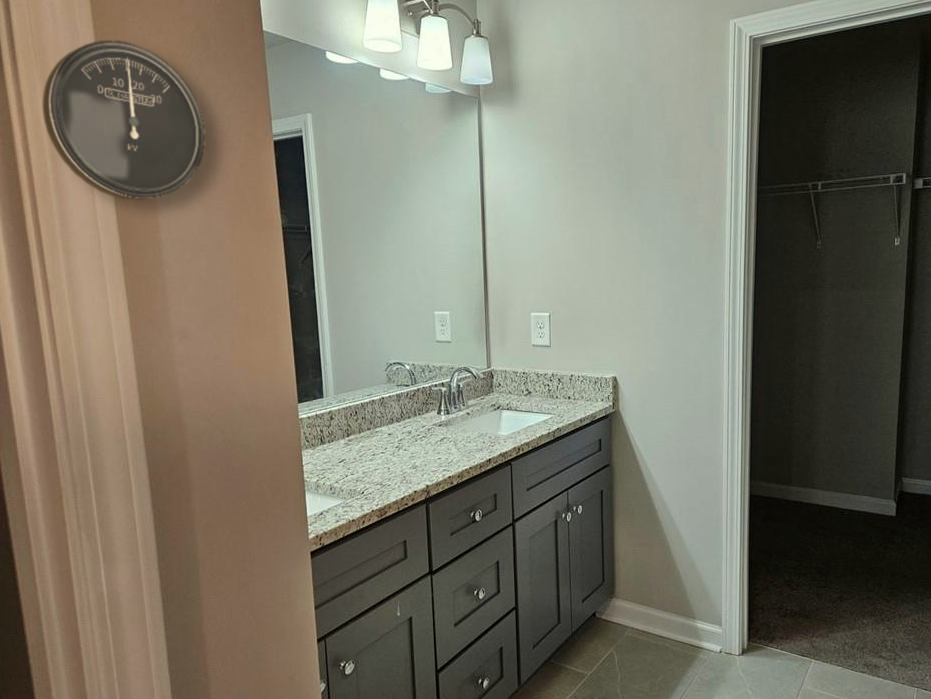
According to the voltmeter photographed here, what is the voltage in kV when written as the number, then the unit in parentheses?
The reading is 15 (kV)
